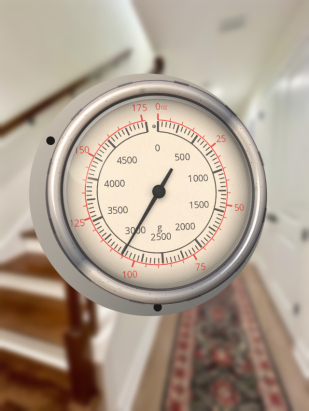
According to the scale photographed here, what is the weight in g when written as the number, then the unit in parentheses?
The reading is 3000 (g)
